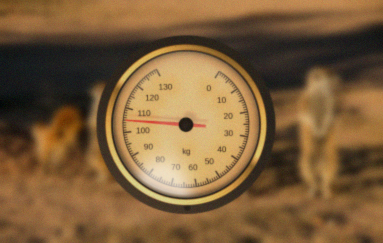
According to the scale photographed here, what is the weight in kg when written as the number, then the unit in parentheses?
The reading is 105 (kg)
